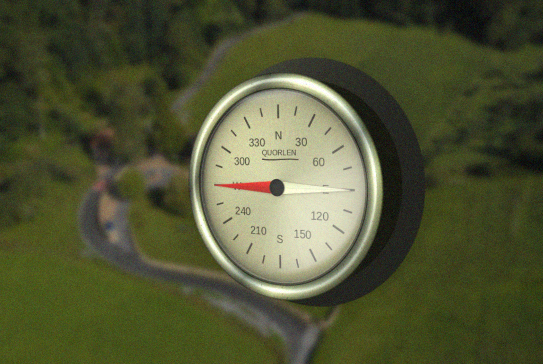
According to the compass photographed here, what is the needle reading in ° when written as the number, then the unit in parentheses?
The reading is 270 (°)
